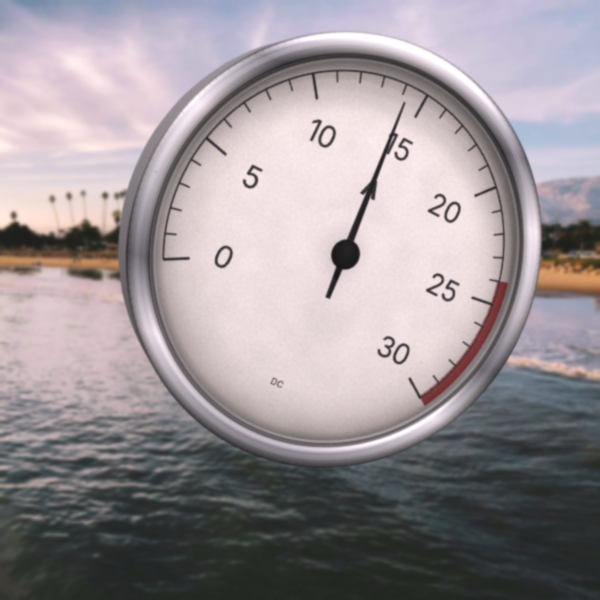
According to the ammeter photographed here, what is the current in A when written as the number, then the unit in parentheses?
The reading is 14 (A)
